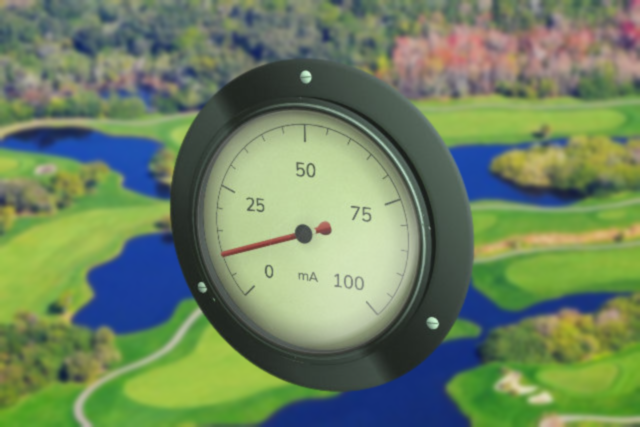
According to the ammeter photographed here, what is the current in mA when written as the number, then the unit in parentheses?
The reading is 10 (mA)
